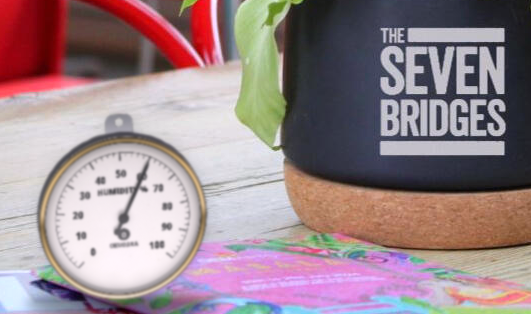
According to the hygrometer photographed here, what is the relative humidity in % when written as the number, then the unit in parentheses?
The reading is 60 (%)
